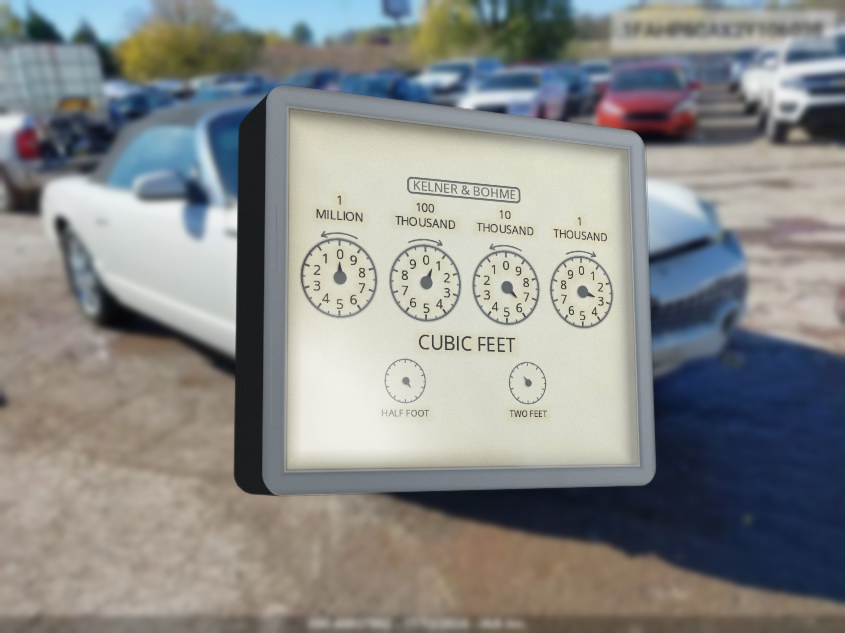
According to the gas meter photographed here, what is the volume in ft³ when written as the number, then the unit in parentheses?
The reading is 6300 (ft³)
